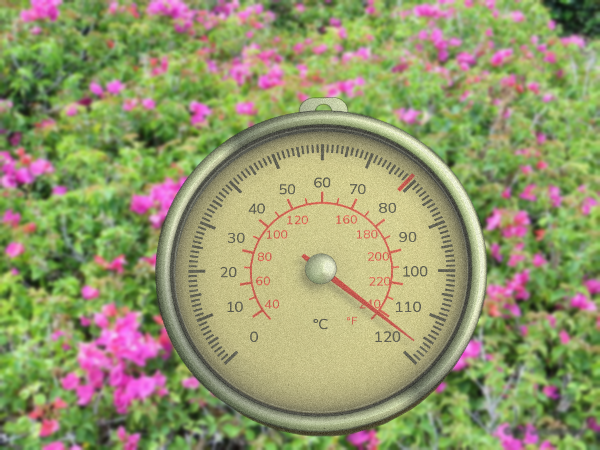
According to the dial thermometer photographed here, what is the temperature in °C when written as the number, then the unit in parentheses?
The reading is 117 (°C)
